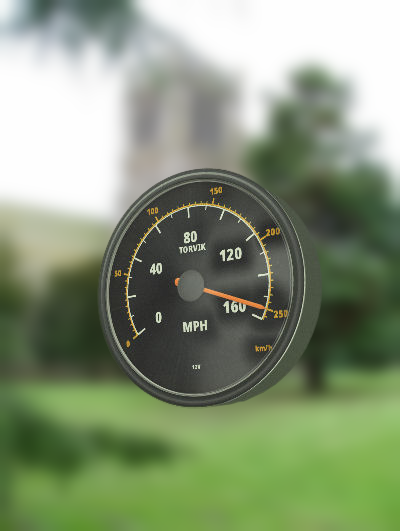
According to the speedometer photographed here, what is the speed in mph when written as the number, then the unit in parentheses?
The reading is 155 (mph)
